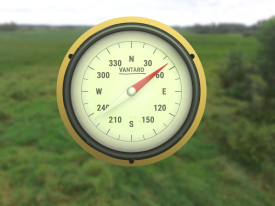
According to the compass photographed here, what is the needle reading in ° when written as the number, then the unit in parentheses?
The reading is 52.5 (°)
